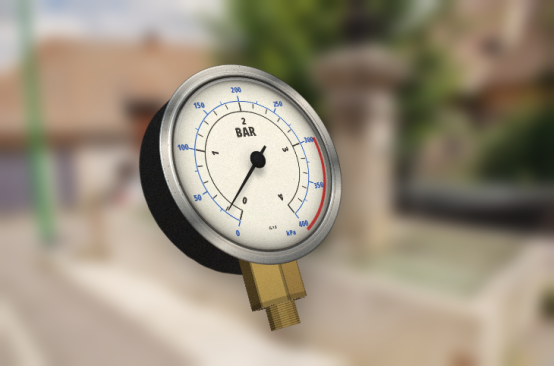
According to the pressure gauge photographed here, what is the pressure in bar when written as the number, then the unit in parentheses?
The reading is 0.2 (bar)
